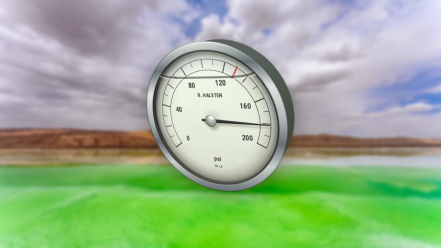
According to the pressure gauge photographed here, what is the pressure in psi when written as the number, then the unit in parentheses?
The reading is 180 (psi)
